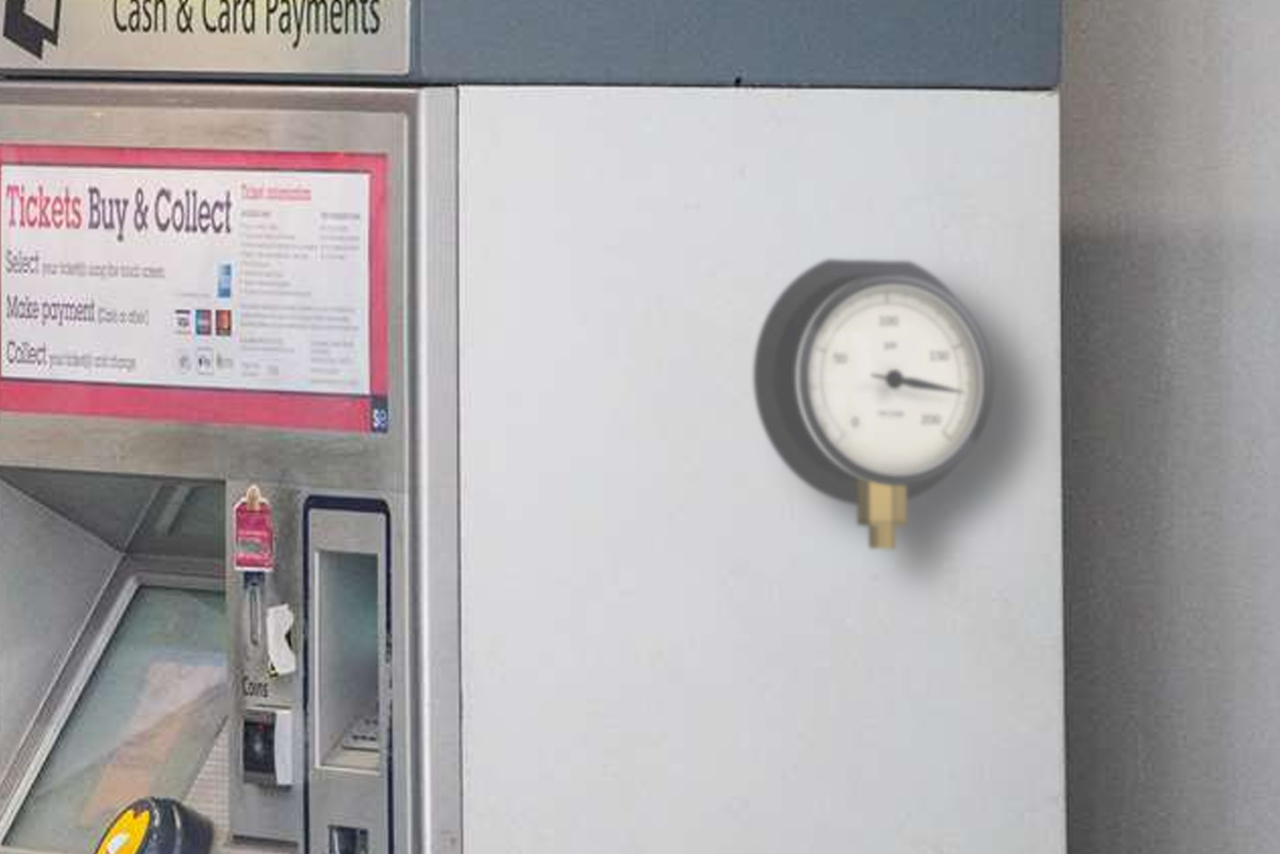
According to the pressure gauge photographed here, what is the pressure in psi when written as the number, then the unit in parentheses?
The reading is 175 (psi)
